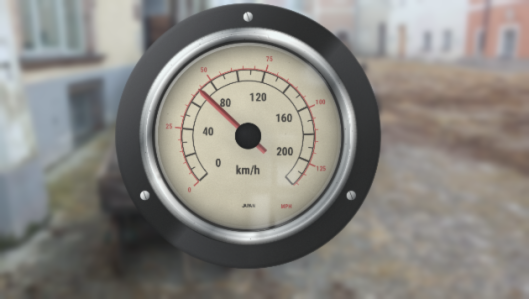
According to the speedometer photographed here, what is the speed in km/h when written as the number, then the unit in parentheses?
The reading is 70 (km/h)
